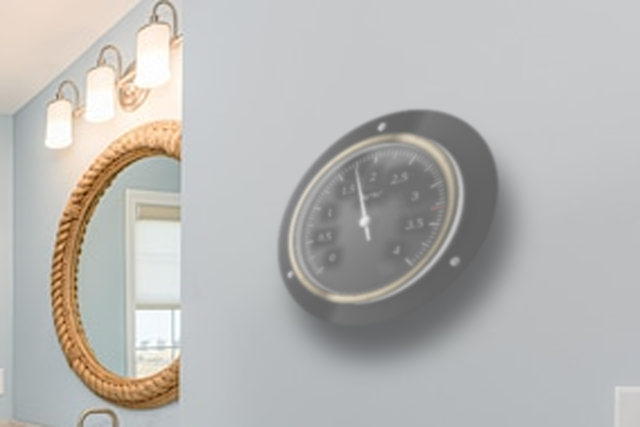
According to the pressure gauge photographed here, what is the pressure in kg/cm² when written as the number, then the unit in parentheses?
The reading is 1.75 (kg/cm²)
